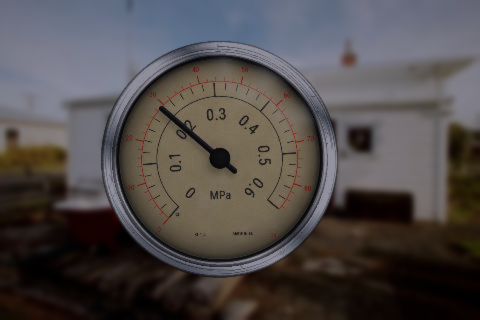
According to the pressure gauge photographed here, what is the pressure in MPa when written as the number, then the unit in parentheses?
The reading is 0.2 (MPa)
